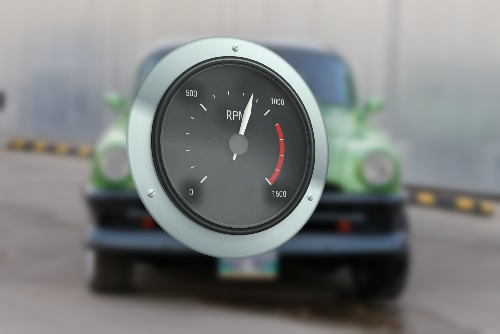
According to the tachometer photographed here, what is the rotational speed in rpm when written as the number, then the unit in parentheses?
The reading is 850 (rpm)
